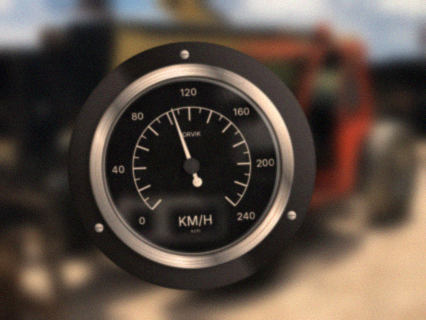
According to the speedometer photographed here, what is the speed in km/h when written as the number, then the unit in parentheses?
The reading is 105 (km/h)
